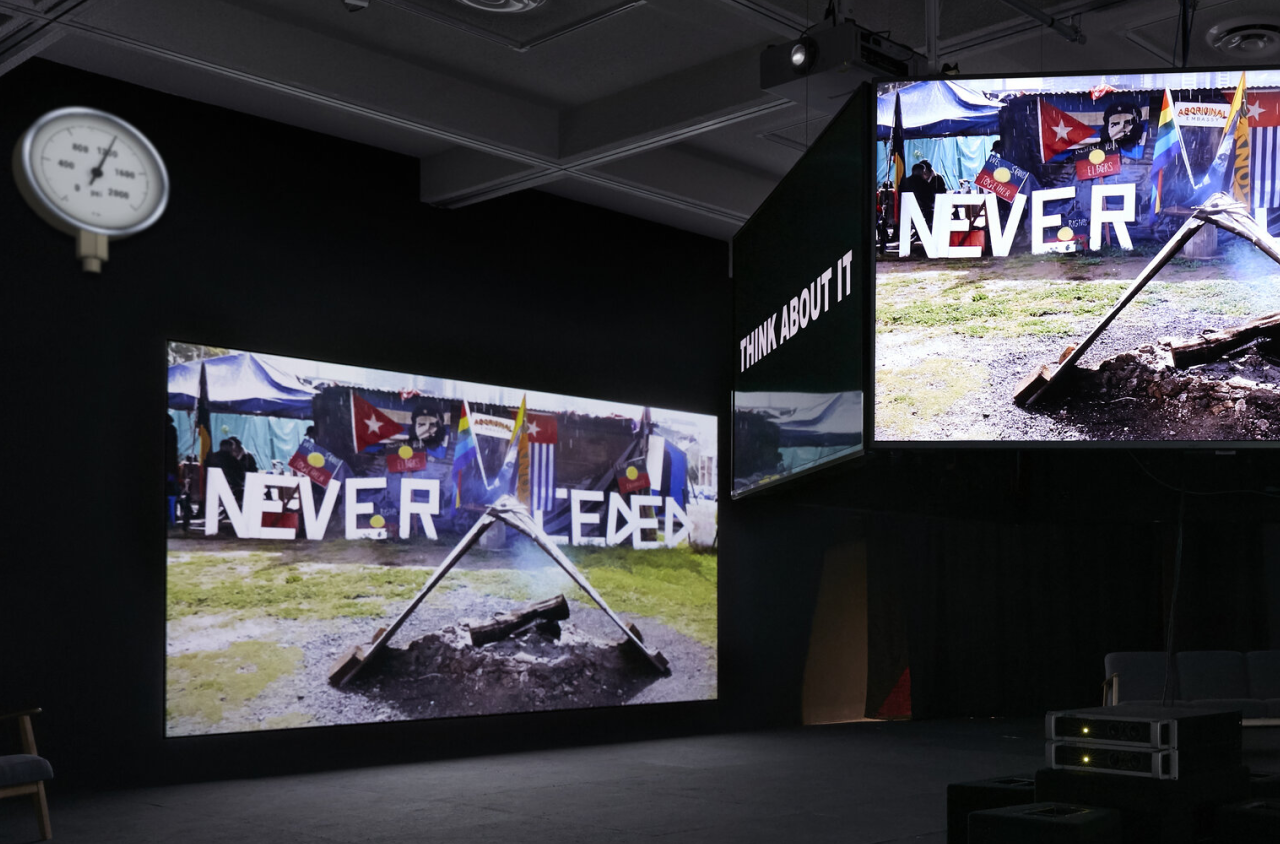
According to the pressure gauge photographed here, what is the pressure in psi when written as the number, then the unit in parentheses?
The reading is 1200 (psi)
